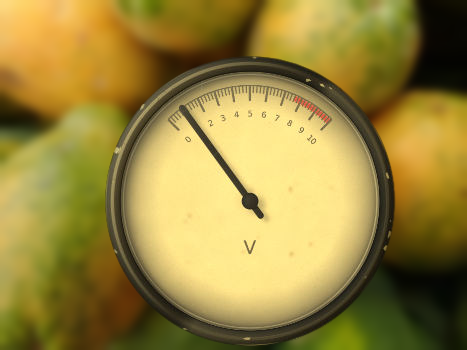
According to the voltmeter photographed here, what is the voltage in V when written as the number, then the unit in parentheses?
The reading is 1 (V)
